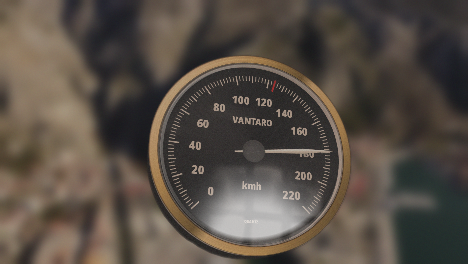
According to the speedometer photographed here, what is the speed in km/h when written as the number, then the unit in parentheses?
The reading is 180 (km/h)
